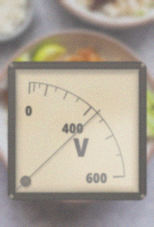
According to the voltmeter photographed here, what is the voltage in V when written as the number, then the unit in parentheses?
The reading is 425 (V)
